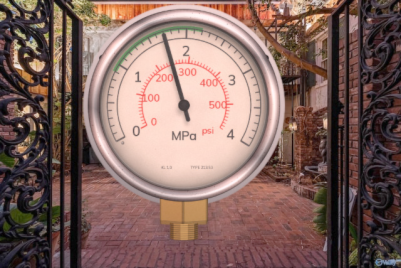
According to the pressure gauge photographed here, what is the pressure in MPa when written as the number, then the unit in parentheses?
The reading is 1.7 (MPa)
